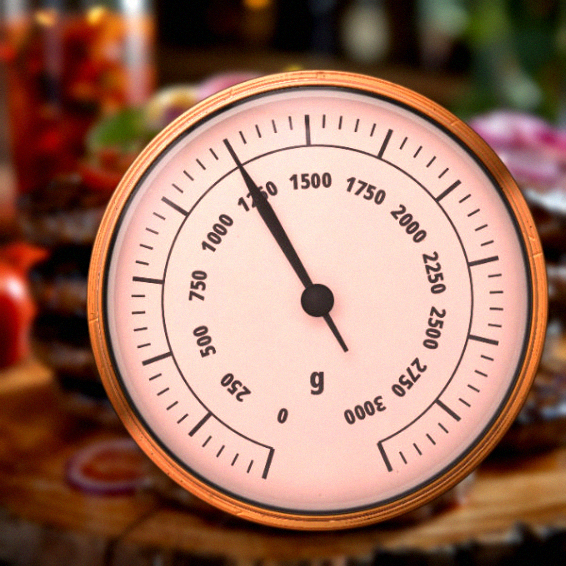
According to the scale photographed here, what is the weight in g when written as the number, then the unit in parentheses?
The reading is 1250 (g)
